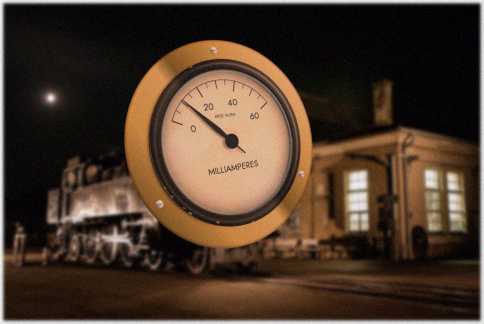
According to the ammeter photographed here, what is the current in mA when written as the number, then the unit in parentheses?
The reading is 10 (mA)
